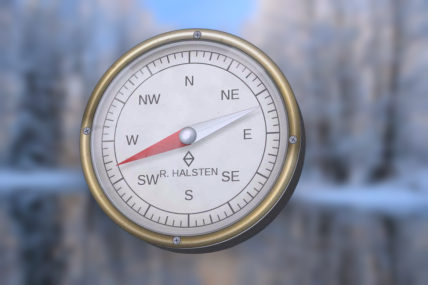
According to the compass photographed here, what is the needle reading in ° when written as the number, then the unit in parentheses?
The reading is 250 (°)
